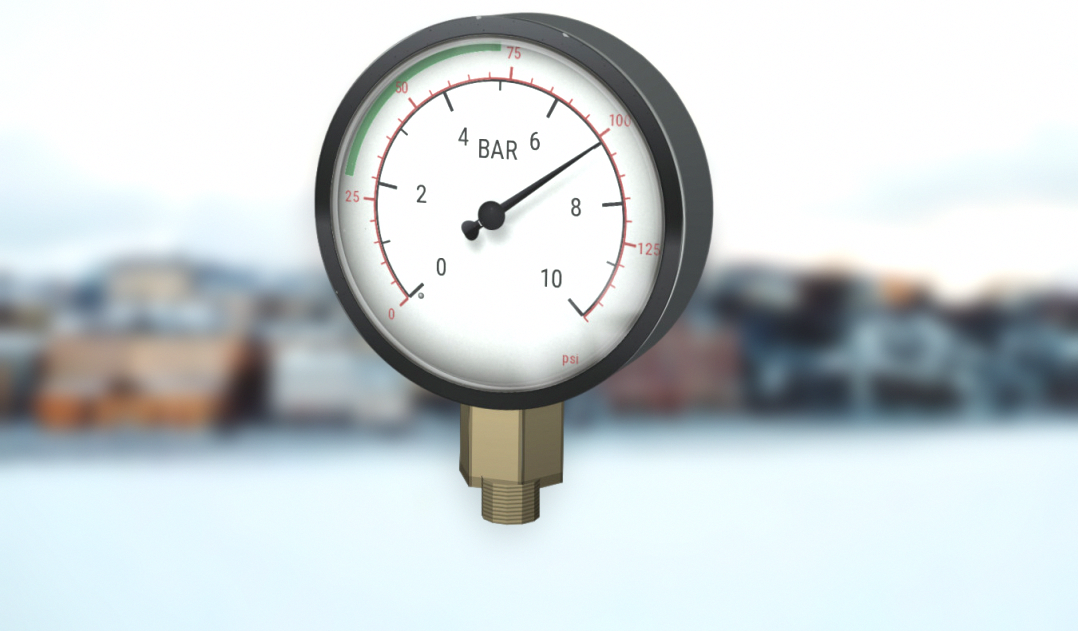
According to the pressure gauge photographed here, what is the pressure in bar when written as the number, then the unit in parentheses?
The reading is 7 (bar)
